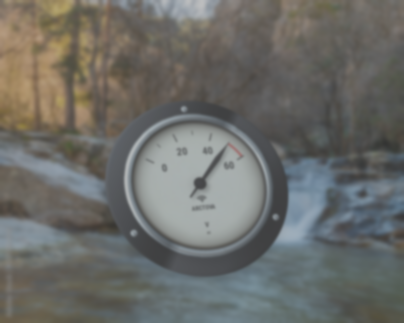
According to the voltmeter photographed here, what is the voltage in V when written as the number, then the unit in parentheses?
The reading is 50 (V)
